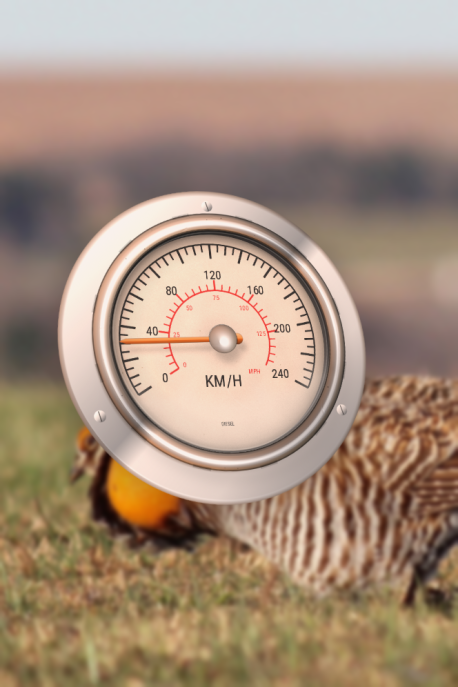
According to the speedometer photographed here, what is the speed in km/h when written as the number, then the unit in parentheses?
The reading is 30 (km/h)
